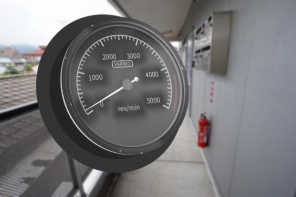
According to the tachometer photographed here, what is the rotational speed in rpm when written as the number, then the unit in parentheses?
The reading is 100 (rpm)
